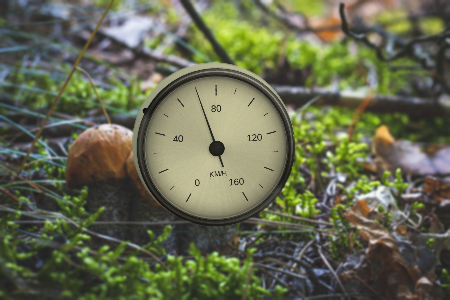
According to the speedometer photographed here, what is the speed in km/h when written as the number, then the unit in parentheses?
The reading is 70 (km/h)
